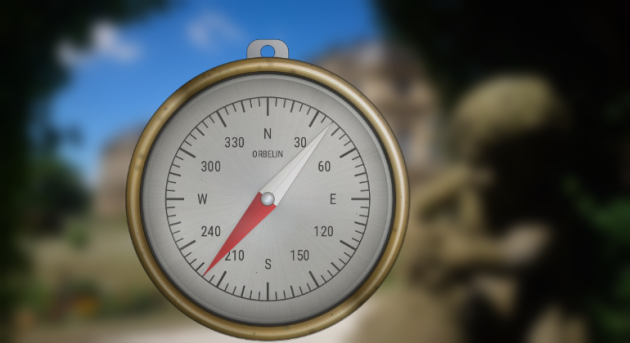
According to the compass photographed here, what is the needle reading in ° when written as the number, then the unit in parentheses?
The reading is 220 (°)
